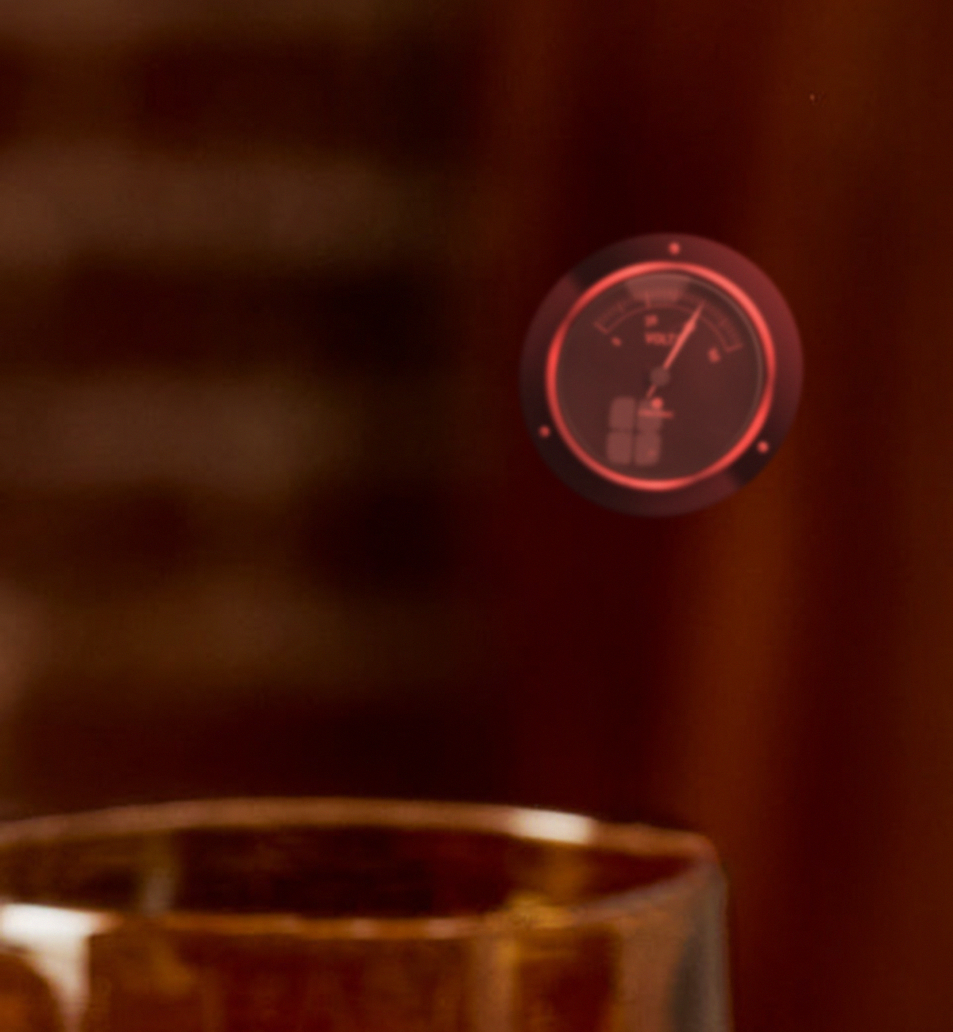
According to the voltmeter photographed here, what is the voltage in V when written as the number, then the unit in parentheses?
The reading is 40 (V)
